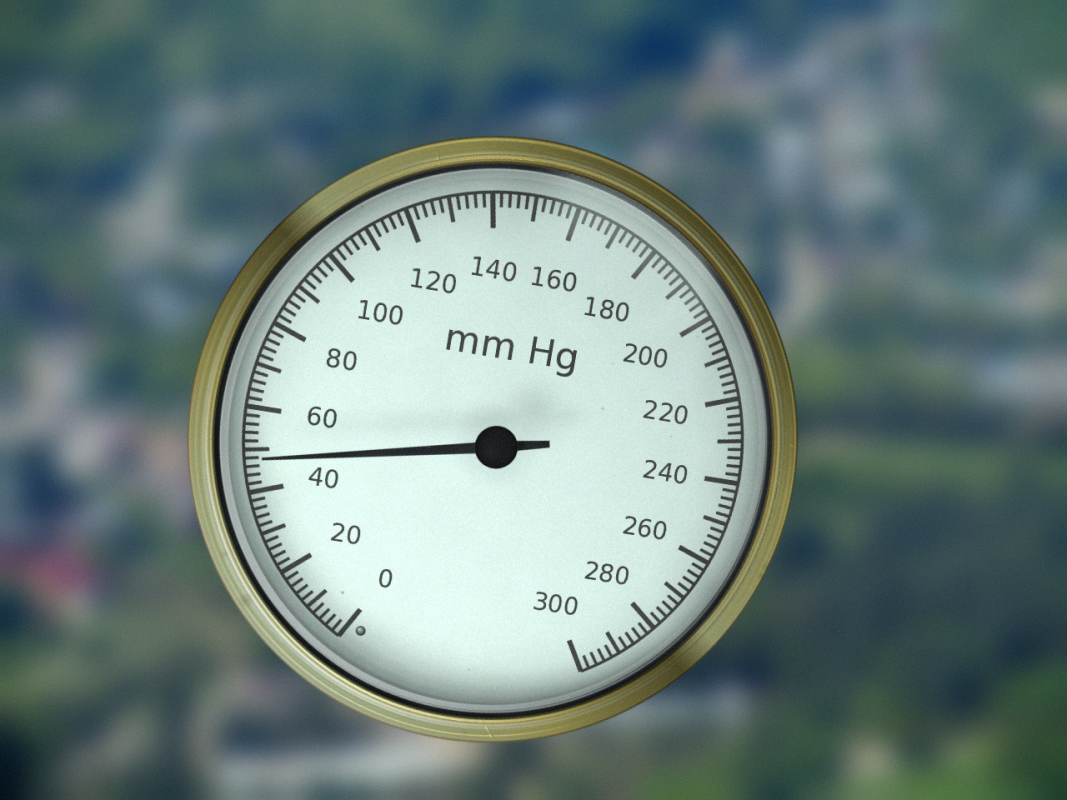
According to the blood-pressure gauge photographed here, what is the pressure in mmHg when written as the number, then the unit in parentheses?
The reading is 48 (mmHg)
